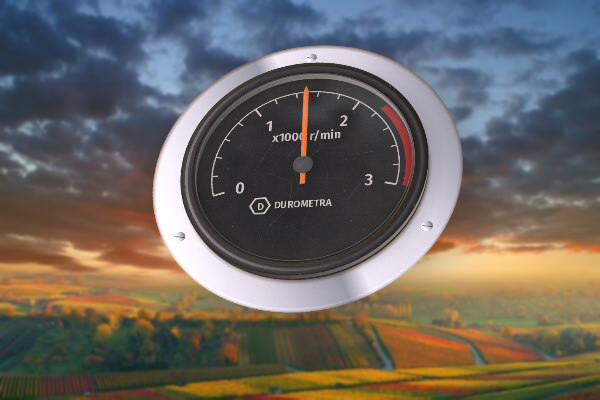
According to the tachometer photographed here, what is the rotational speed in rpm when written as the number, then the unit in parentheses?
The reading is 1500 (rpm)
